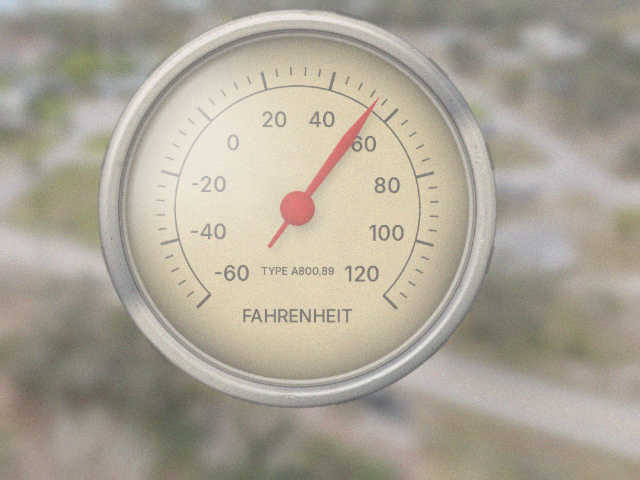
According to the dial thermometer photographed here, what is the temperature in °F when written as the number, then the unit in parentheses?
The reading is 54 (°F)
